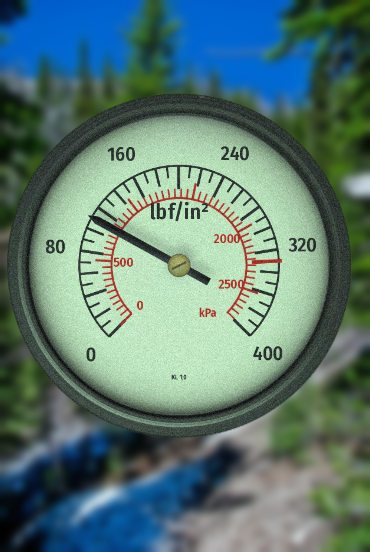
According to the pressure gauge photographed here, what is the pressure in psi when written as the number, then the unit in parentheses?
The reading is 110 (psi)
